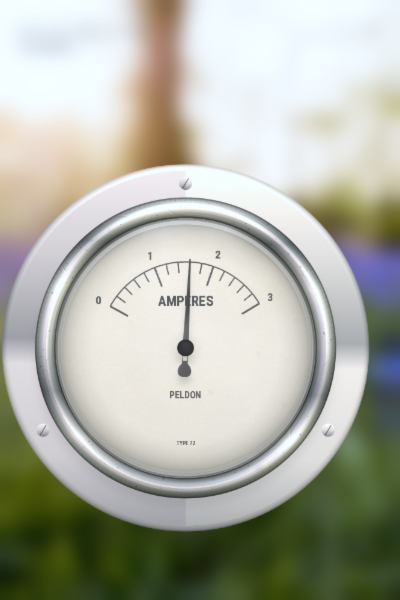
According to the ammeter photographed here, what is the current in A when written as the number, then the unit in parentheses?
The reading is 1.6 (A)
